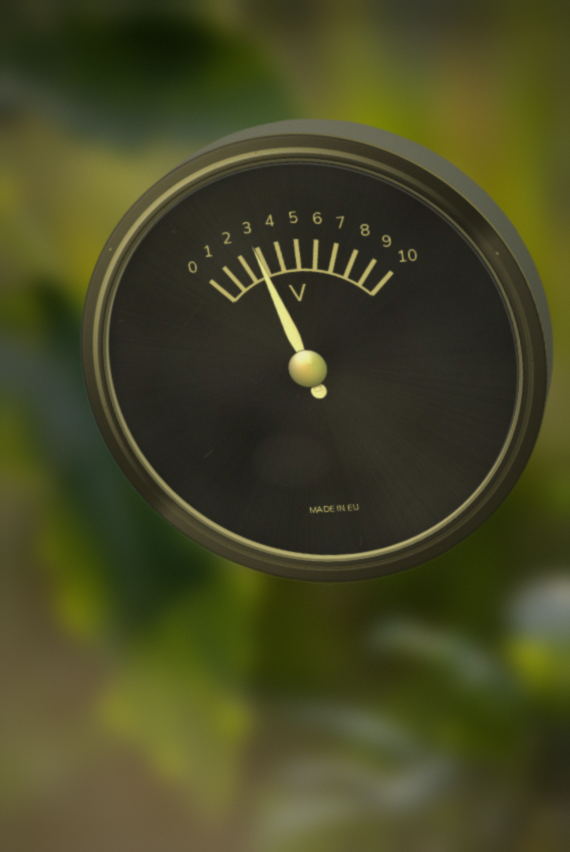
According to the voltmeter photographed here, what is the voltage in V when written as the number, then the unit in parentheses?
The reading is 3 (V)
